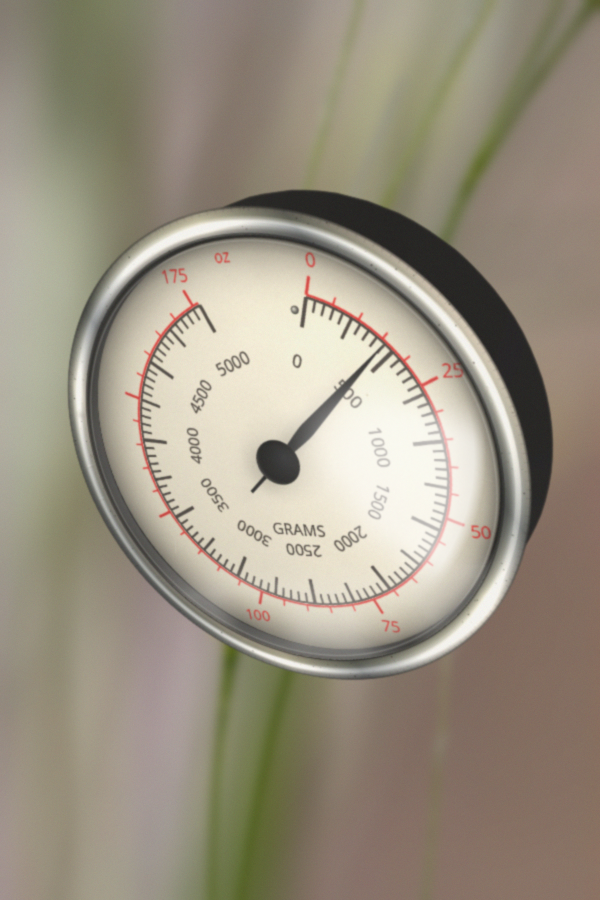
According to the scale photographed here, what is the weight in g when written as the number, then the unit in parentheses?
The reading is 450 (g)
